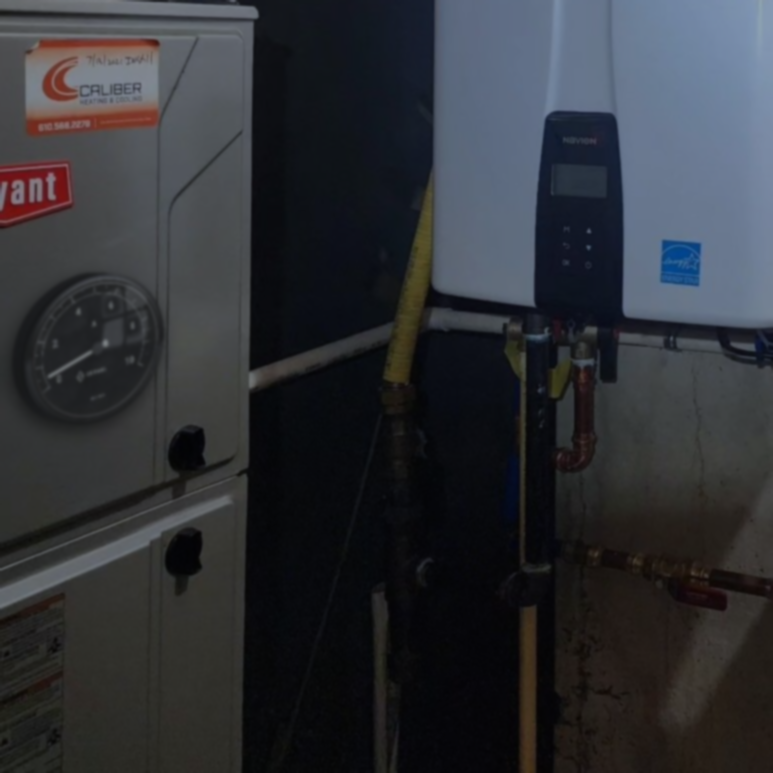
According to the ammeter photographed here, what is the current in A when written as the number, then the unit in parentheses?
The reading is 0.5 (A)
